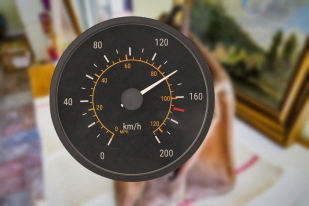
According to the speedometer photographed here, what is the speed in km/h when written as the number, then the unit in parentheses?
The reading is 140 (km/h)
